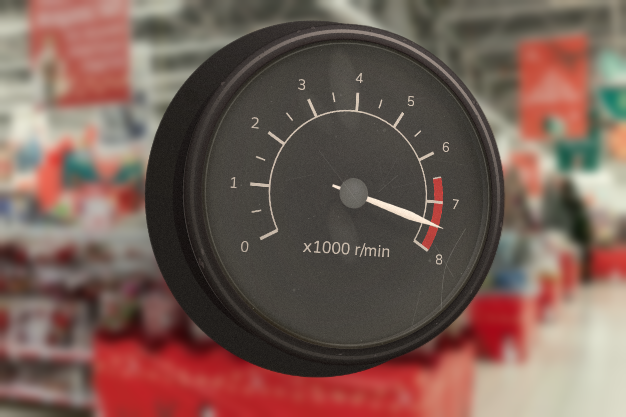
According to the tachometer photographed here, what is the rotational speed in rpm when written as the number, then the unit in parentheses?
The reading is 7500 (rpm)
